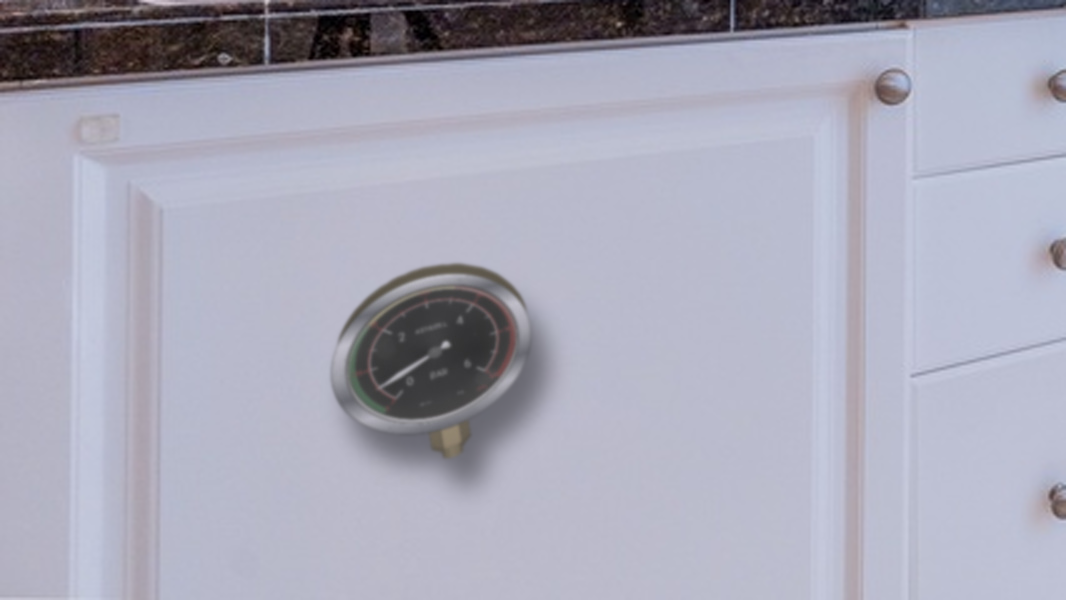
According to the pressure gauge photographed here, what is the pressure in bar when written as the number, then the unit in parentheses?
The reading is 0.5 (bar)
